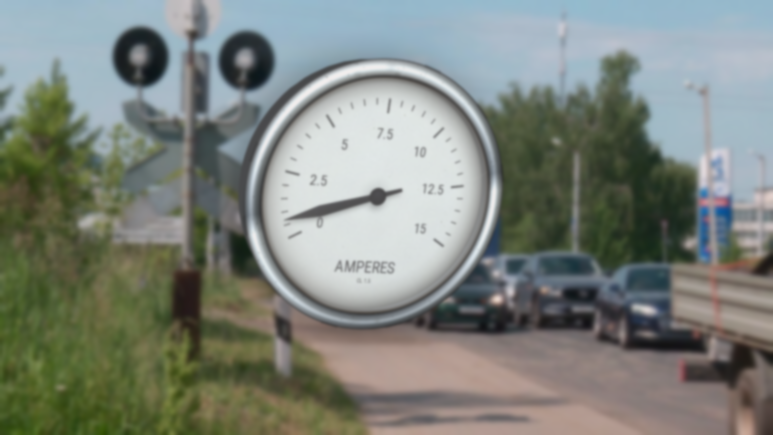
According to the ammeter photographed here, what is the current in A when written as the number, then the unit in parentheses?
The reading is 0.75 (A)
